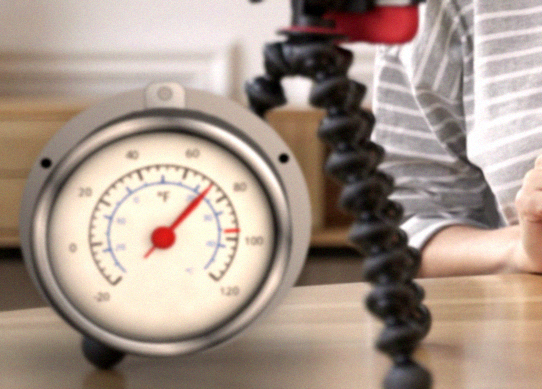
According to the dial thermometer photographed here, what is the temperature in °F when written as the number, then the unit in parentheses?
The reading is 72 (°F)
